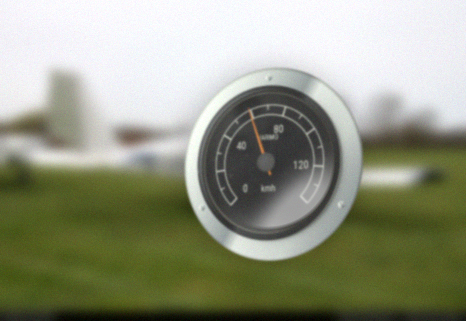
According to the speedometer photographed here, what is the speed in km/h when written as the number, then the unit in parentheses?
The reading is 60 (km/h)
